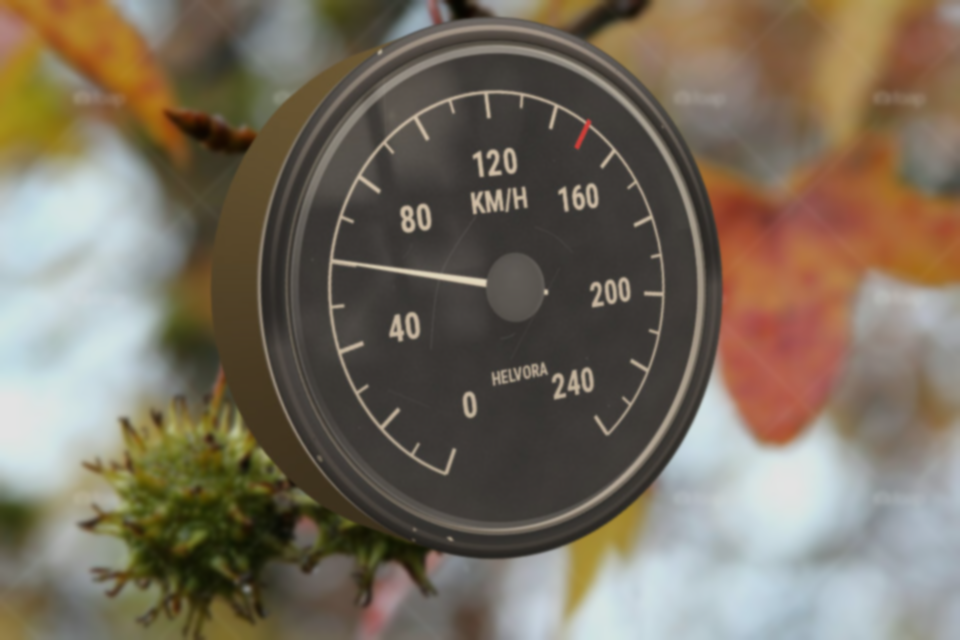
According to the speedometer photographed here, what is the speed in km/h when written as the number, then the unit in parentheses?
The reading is 60 (km/h)
